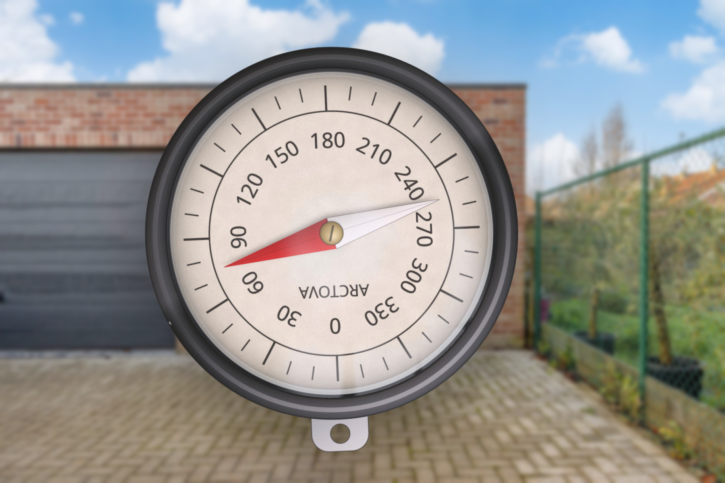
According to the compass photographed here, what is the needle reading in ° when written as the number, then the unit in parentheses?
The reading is 75 (°)
